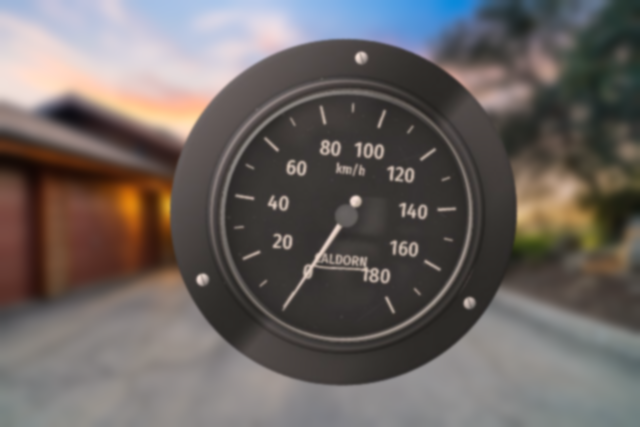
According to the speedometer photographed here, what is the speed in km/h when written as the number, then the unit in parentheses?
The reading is 0 (km/h)
